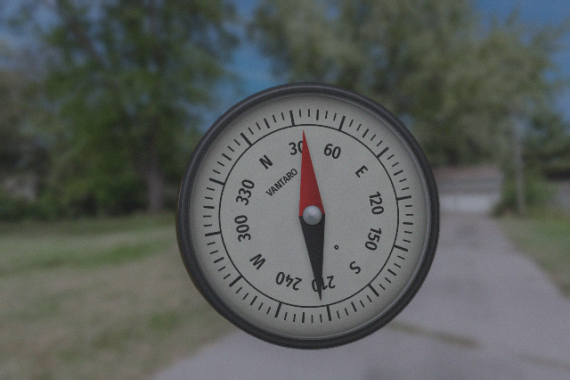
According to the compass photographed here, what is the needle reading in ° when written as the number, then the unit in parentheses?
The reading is 35 (°)
